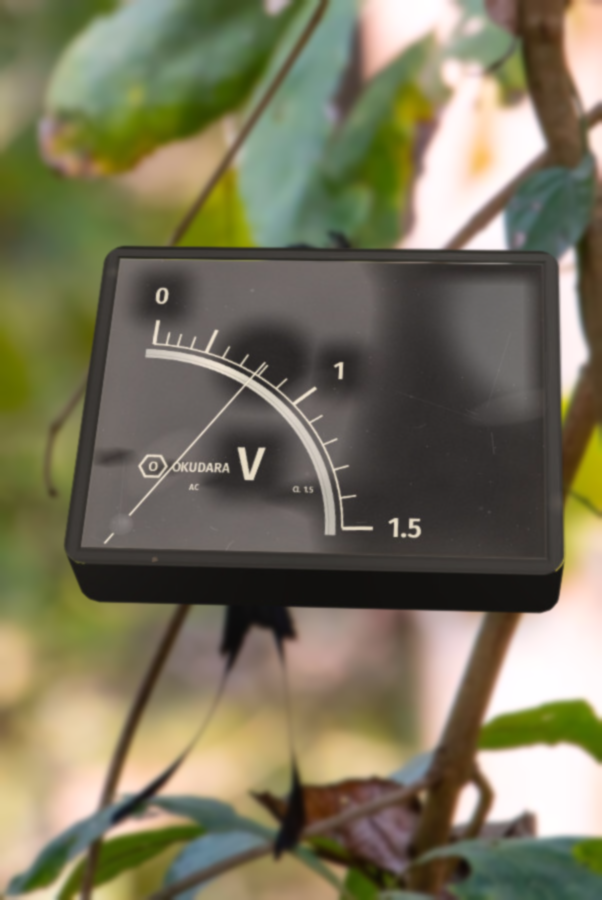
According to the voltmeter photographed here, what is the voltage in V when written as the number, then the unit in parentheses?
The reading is 0.8 (V)
